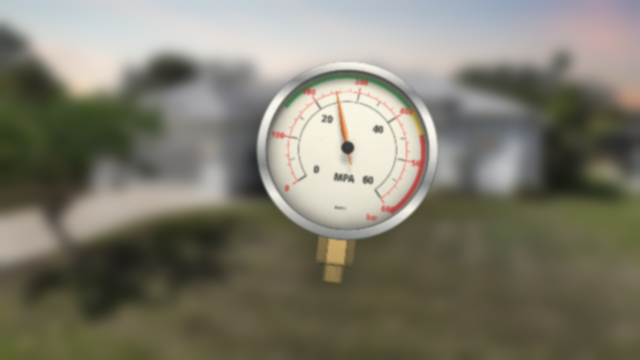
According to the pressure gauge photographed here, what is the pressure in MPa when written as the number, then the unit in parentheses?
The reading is 25 (MPa)
